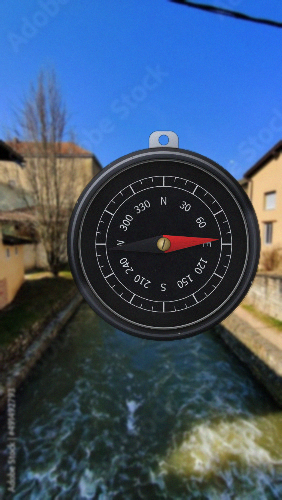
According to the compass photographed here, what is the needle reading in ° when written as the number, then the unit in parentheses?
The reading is 85 (°)
